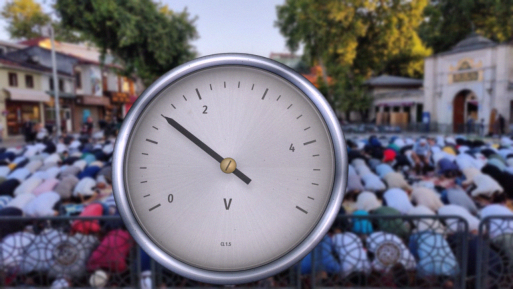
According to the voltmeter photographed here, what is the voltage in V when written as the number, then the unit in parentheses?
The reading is 1.4 (V)
